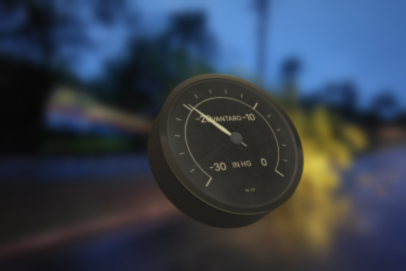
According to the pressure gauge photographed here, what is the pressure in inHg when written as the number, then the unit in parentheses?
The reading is -20 (inHg)
